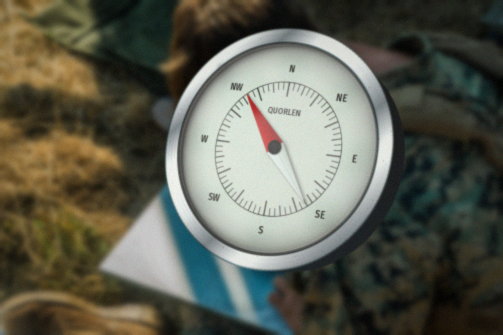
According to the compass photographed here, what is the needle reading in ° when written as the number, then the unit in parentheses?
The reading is 320 (°)
